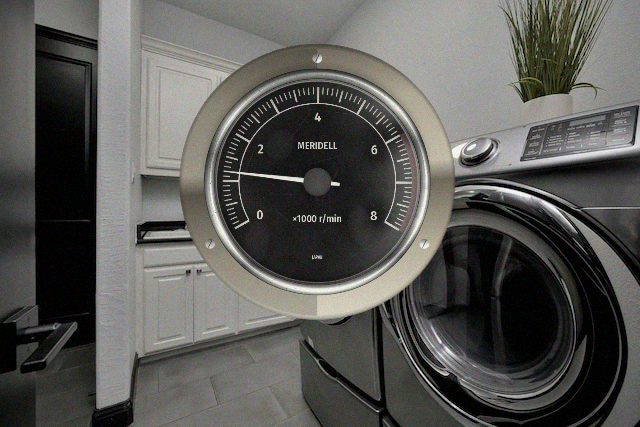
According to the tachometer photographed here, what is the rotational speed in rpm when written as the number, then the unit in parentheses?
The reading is 1200 (rpm)
